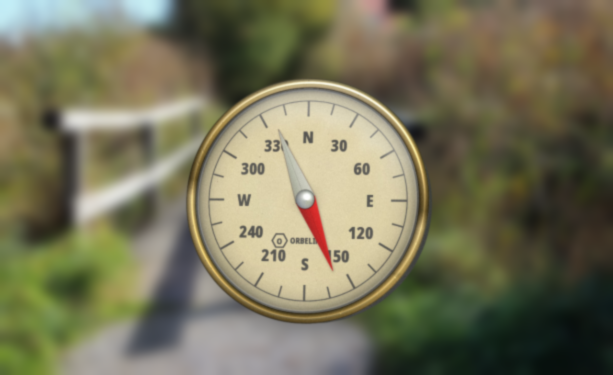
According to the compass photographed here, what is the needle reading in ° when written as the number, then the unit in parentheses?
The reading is 157.5 (°)
